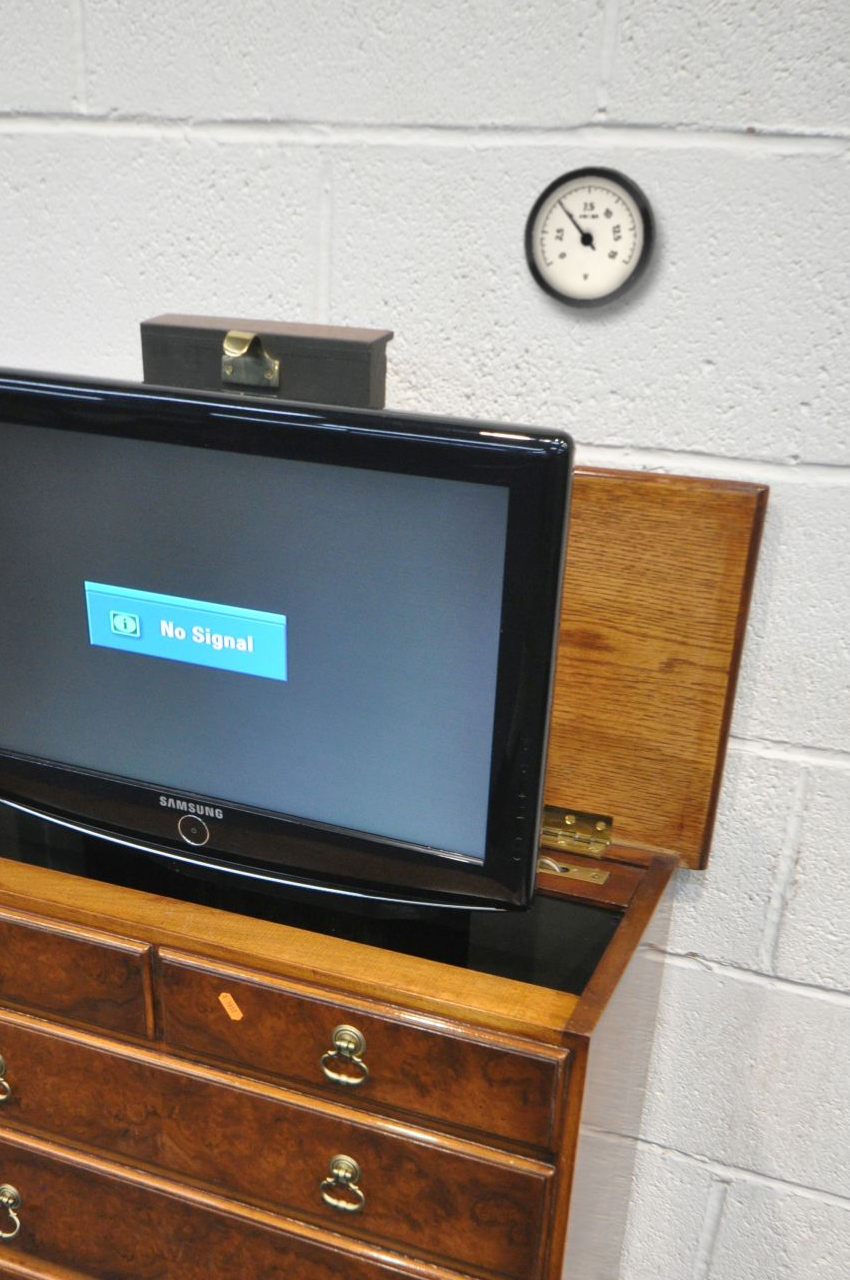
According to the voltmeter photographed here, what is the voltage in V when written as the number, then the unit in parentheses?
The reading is 5 (V)
